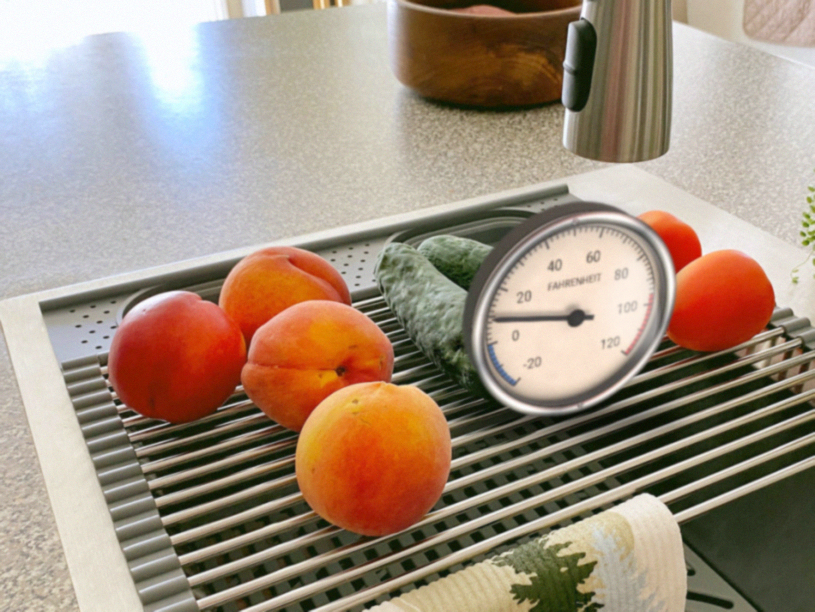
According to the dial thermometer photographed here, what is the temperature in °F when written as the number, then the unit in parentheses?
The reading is 10 (°F)
